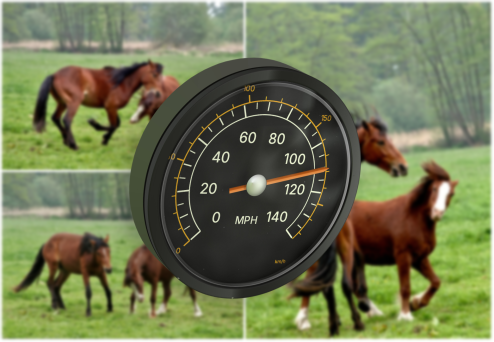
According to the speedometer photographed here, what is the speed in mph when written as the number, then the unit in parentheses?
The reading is 110 (mph)
